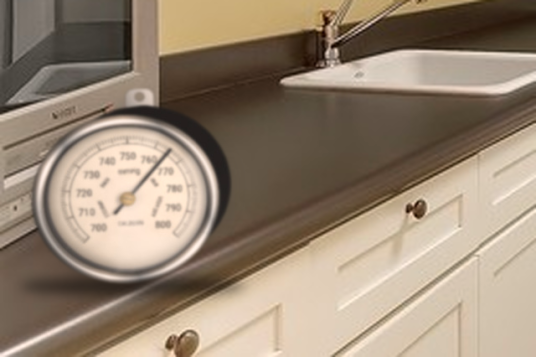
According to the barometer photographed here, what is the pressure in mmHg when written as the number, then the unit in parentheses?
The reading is 765 (mmHg)
